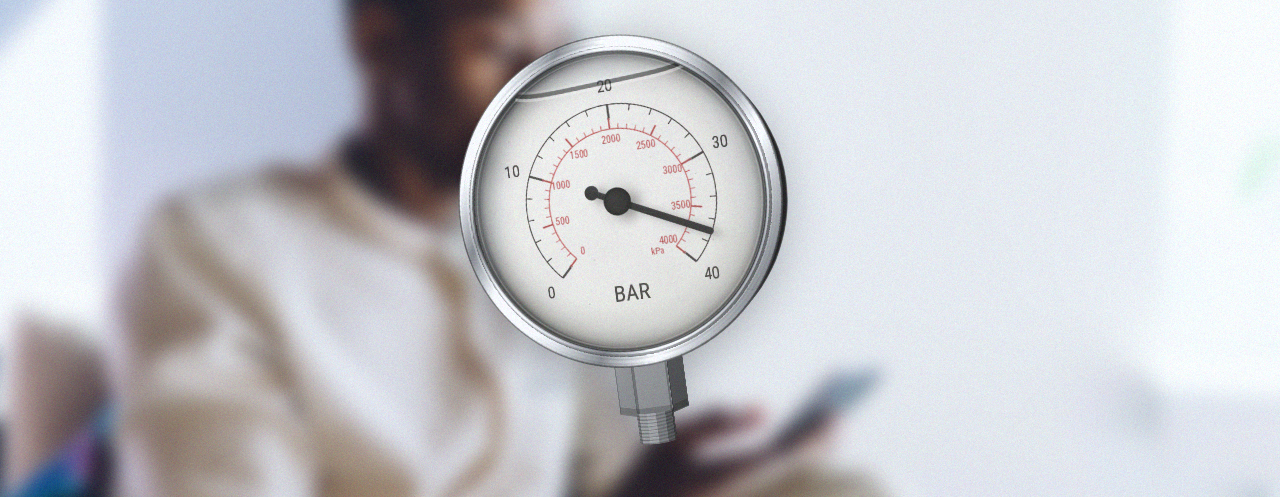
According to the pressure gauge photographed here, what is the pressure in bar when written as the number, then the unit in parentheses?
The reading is 37 (bar)
